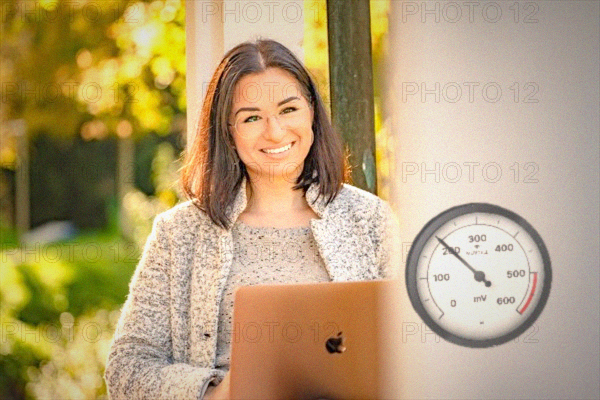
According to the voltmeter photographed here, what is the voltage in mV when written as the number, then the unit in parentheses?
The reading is 200 (mV)
